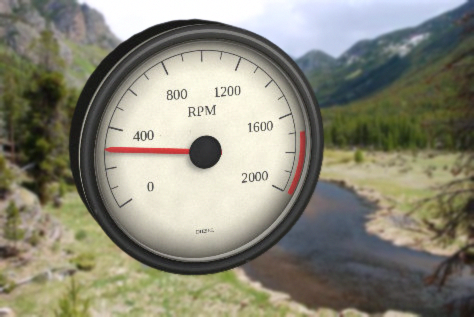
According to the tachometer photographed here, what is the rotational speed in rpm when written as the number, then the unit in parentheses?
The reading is 300 (rpm)
